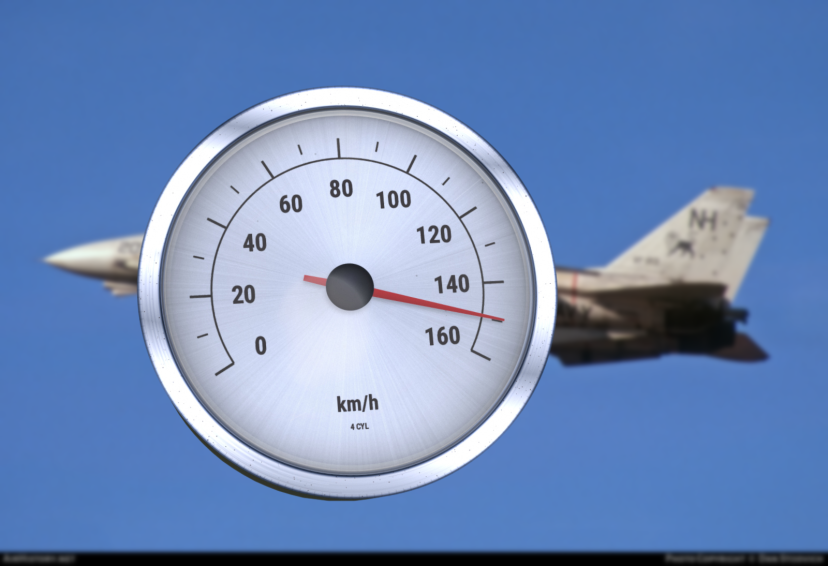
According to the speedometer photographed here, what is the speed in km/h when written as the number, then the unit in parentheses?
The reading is 150 (km/h)
